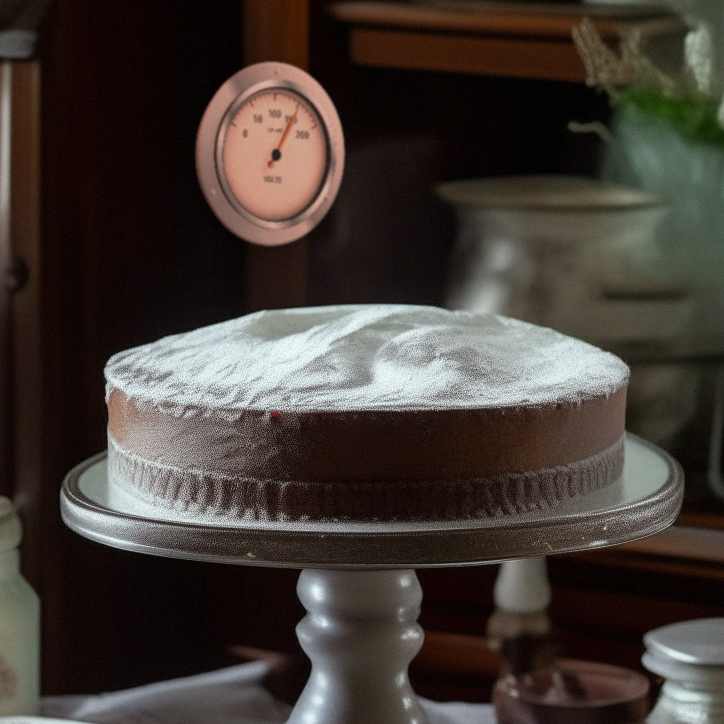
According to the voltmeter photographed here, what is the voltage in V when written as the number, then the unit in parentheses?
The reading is 150 (V)
